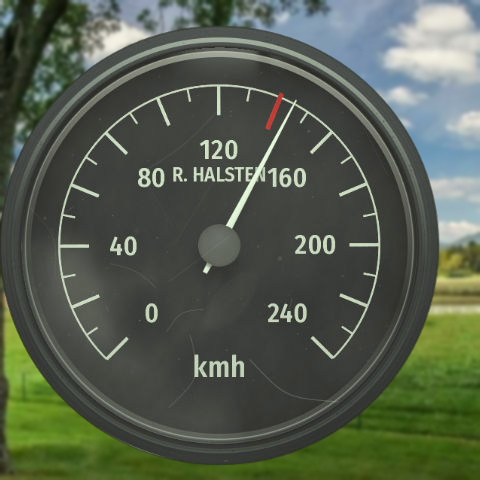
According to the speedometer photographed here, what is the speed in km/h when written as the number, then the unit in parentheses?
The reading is 145 (km/h)
